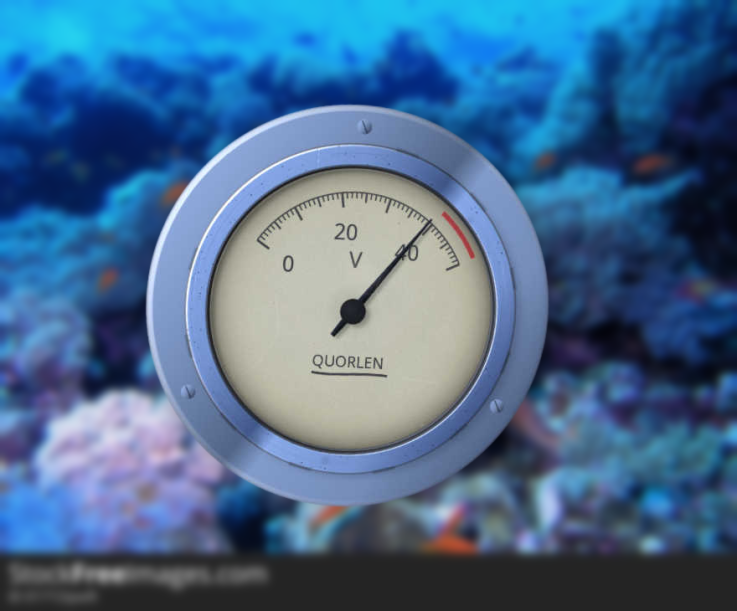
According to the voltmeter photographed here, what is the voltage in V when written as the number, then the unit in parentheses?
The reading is 39 (V)
